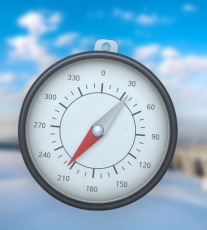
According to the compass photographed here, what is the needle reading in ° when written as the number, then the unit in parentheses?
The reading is 215 (°)
